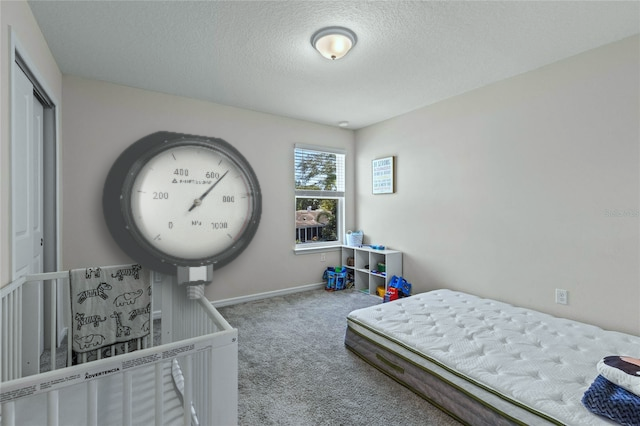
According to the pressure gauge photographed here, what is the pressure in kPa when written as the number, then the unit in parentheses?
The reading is 650 (kPa)
